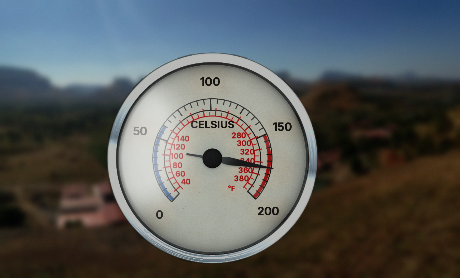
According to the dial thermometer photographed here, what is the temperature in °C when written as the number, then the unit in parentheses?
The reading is 175 (°C)
